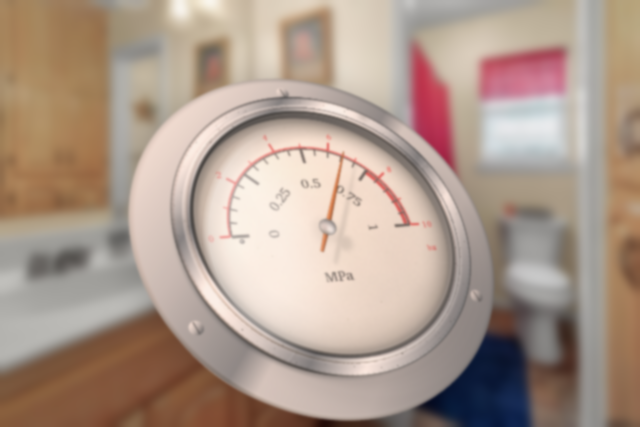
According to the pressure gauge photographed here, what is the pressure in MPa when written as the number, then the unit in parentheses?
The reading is 0.65 (MPa)
